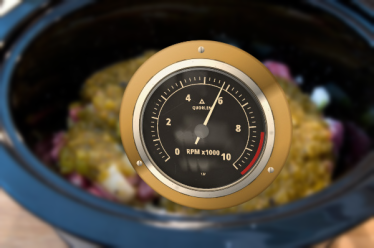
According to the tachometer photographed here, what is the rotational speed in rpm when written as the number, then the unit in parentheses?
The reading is 5800 (rpm)
